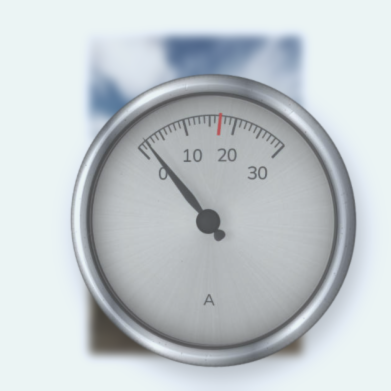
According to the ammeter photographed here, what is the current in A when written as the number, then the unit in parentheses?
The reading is 2 (A)
